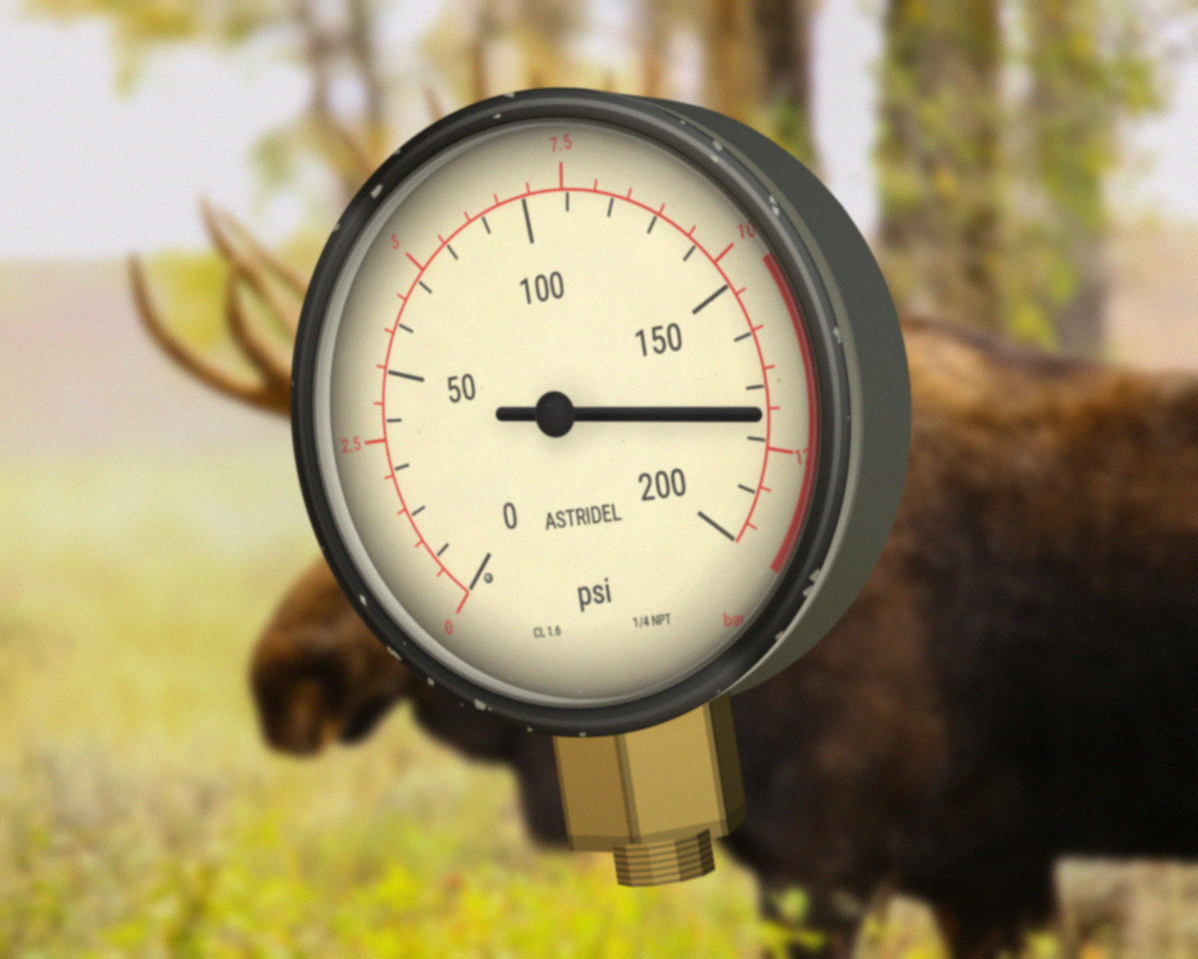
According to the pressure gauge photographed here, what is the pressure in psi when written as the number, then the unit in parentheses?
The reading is 175 (psi)
